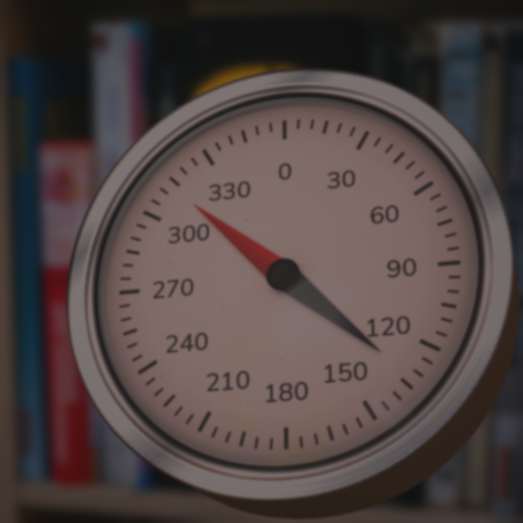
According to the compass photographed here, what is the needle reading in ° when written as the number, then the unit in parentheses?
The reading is 312.5 (°)
